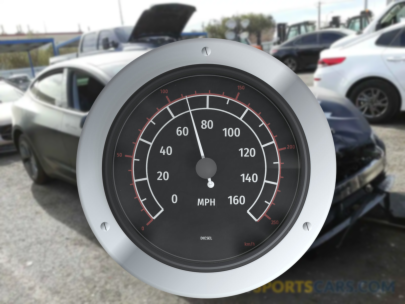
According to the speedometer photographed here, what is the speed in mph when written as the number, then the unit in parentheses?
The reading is 70 (mph)
